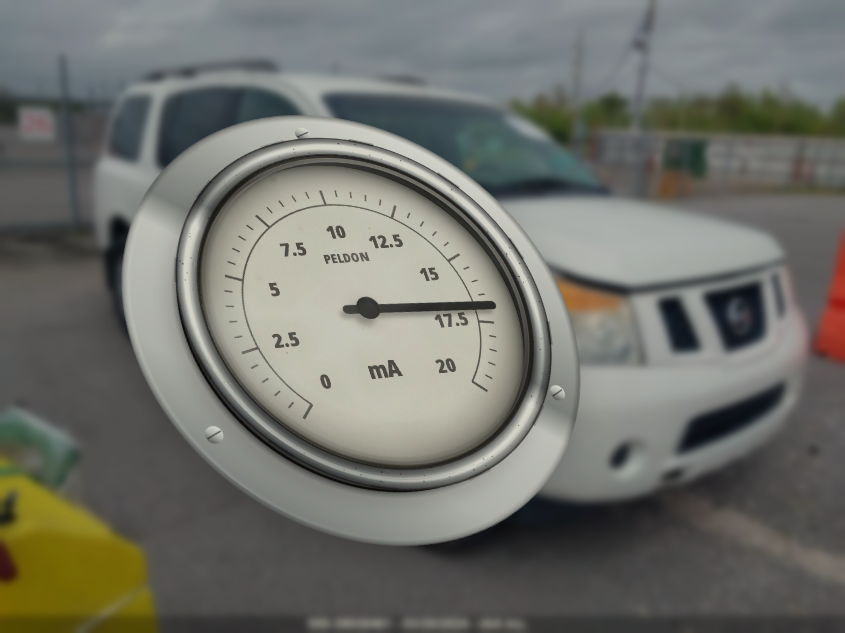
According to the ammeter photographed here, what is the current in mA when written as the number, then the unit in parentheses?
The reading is 17 (mA)
